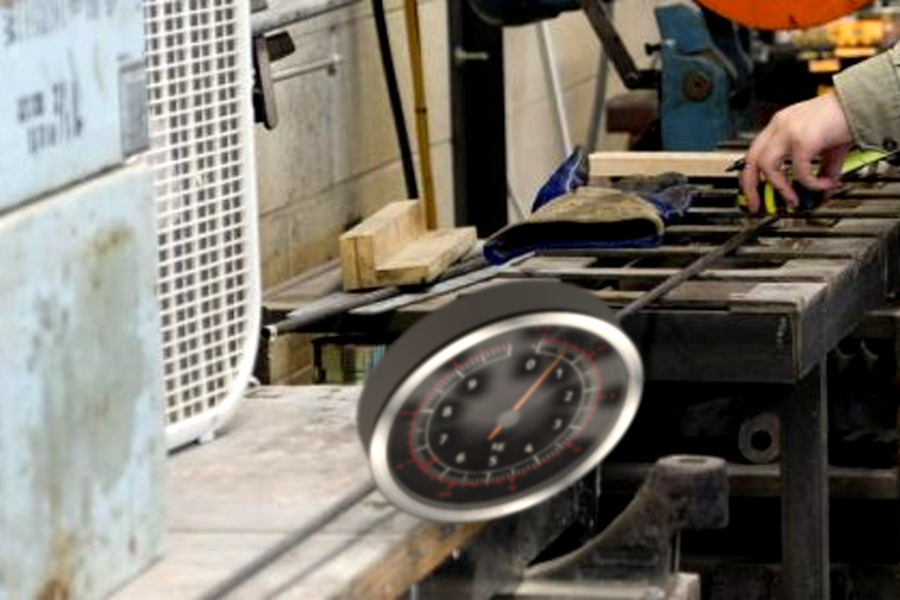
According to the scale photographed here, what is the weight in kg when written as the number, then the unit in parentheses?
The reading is 0.5 (kg)
